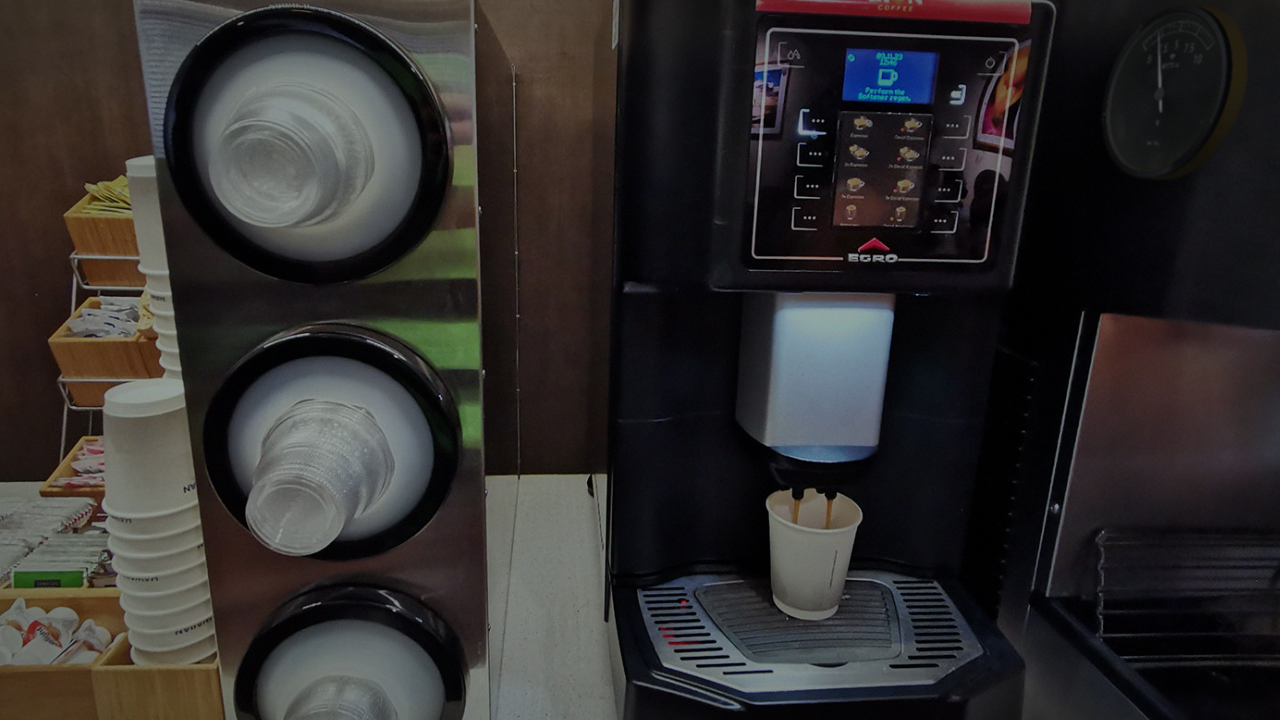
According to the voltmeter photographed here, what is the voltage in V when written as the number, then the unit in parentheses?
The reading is 2.5 (V)
